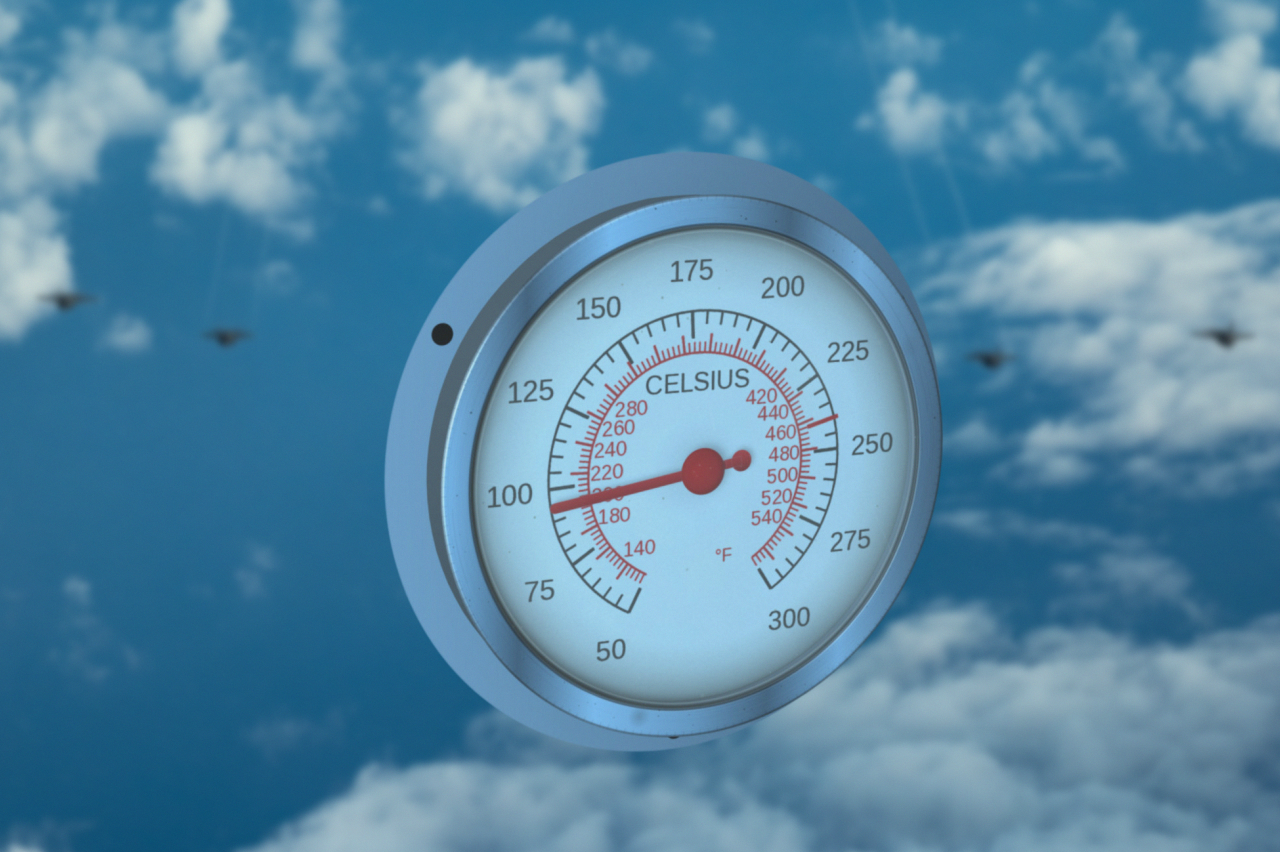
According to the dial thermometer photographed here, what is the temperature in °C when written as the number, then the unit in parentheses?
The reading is 95 (°C)
